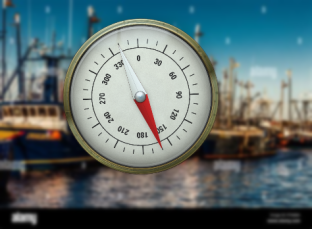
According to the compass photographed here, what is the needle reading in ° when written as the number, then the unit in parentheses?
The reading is 160 (°)
